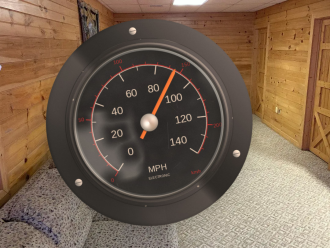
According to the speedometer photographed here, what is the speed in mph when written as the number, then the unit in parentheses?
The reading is 90 (mph)
